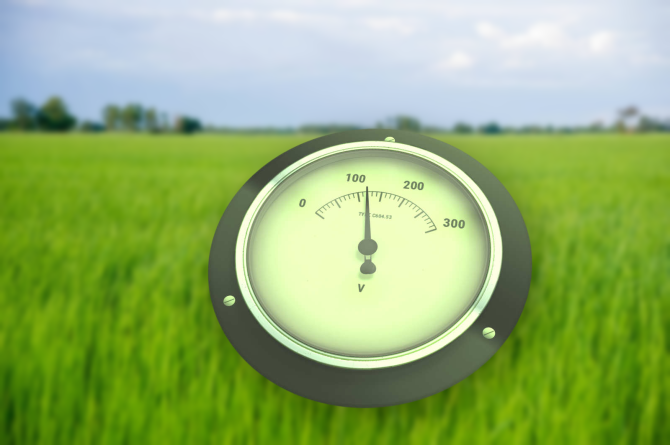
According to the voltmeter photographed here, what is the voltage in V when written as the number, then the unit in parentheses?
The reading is 120 (V)
